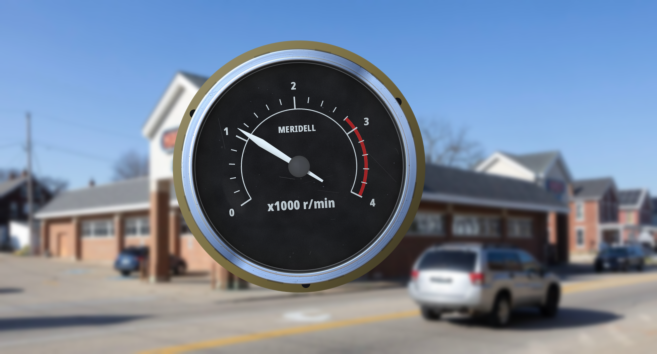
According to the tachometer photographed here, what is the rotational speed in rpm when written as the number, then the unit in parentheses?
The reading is 1100 (rpm)
